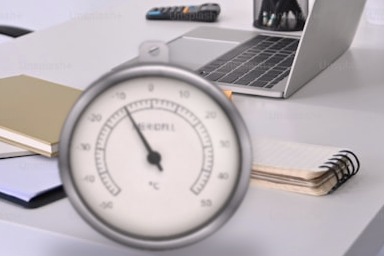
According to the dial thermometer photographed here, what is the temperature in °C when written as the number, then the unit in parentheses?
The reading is -10 (°C)
